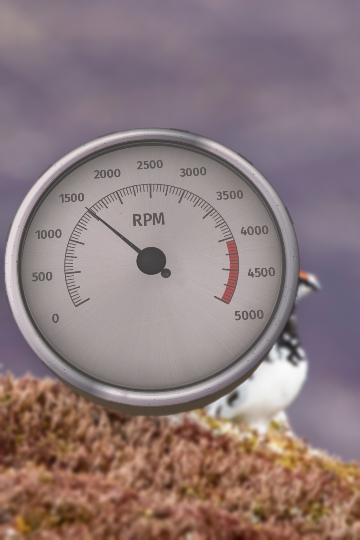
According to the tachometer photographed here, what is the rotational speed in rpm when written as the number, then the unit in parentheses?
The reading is 1500 (rpm)
